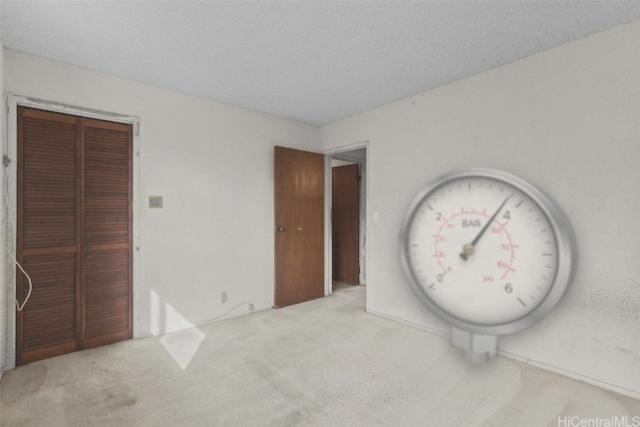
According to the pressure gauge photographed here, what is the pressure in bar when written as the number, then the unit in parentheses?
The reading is 3.8 (bar)
